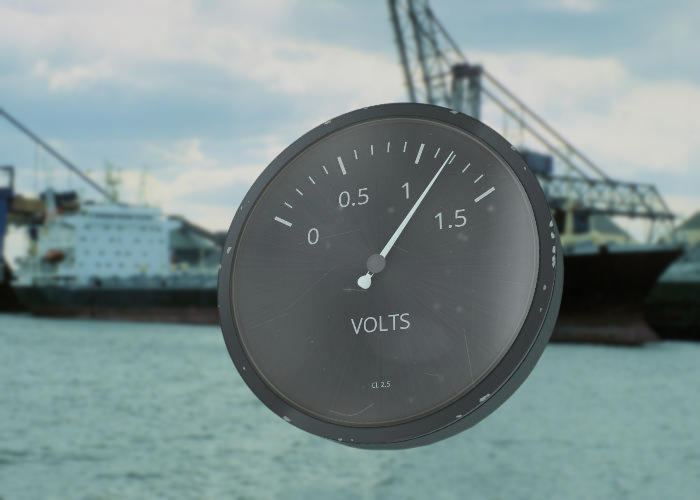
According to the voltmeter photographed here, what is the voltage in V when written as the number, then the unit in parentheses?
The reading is 1.2 (V)
